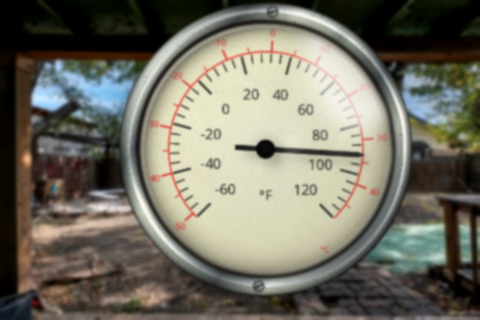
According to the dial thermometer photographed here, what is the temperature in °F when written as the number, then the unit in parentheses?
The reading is 92 (°F)
